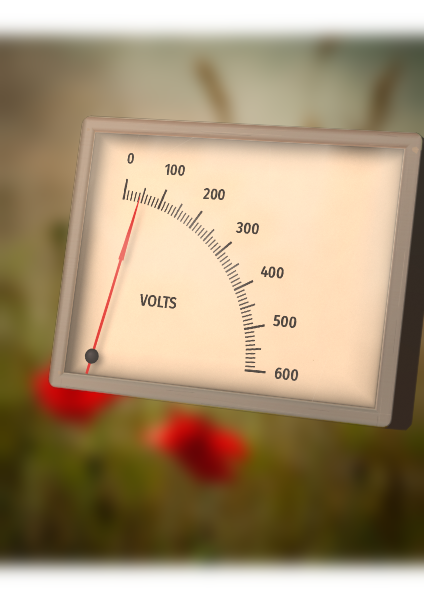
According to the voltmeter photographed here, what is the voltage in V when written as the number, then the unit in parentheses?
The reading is 50 (V)
